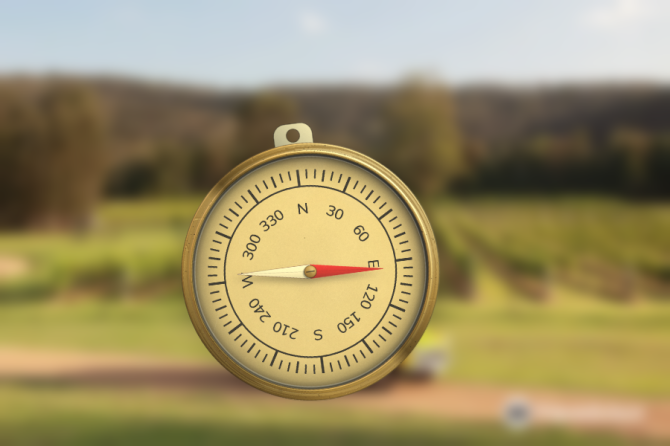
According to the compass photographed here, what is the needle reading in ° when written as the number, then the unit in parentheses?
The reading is 95 (°)
